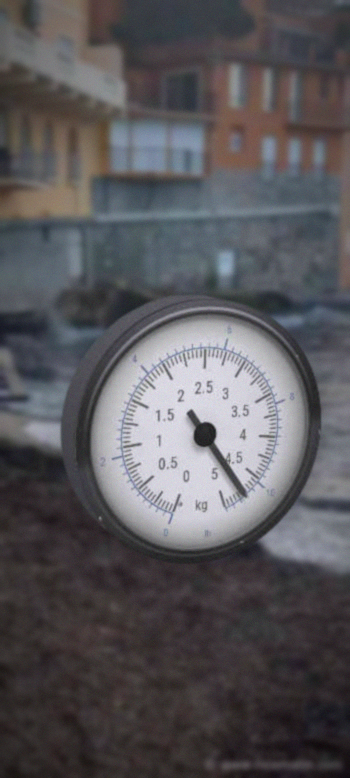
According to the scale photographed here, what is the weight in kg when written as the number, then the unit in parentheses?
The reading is 4.75 (kg)
